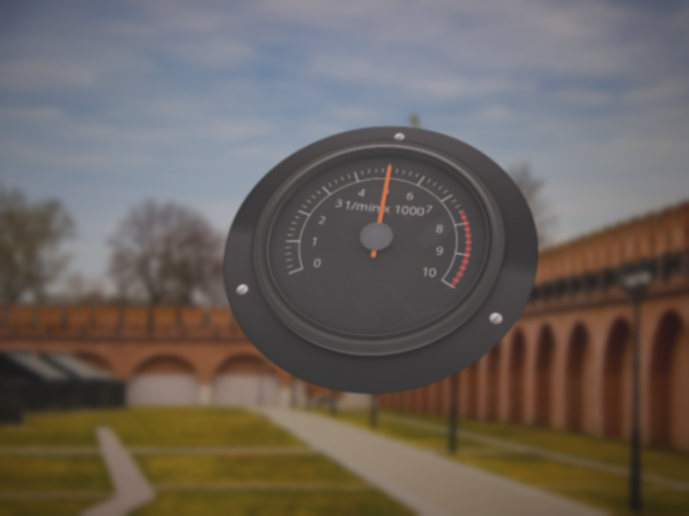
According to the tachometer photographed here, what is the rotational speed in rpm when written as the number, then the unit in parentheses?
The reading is 5000 (rpm)
